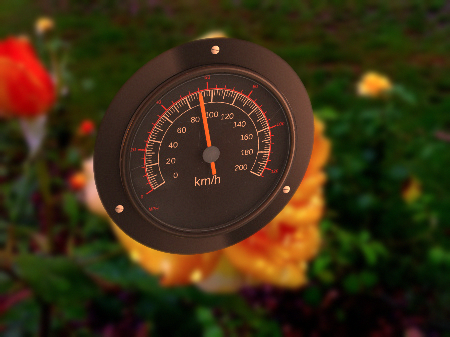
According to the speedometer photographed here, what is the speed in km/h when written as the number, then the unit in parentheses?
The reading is 90 (km/h)
